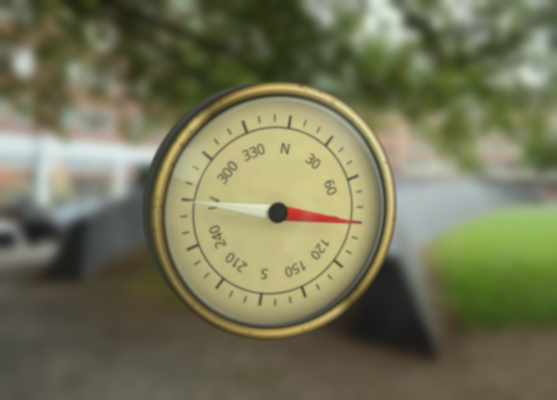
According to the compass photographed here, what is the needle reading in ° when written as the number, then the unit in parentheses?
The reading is 90 (°)
